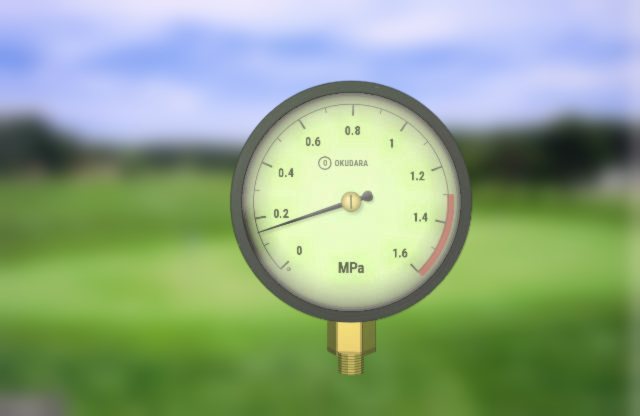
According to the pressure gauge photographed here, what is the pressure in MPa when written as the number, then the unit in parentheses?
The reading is 0.15 (MPa)
